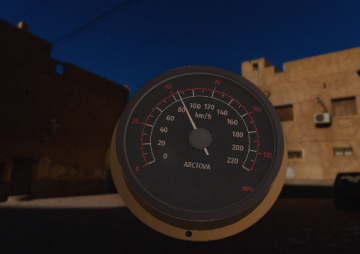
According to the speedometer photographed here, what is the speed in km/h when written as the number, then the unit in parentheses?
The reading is 85 (km/h)
